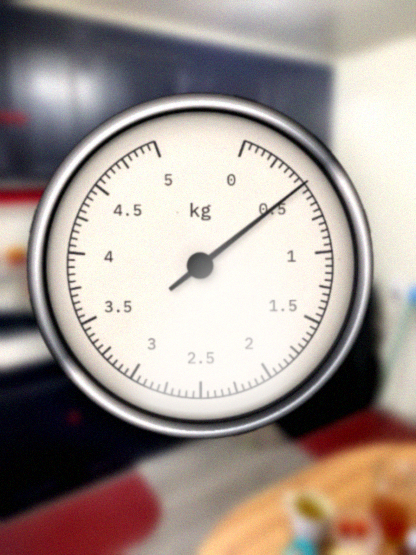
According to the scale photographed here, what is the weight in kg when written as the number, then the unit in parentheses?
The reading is 0.5 (kg)
